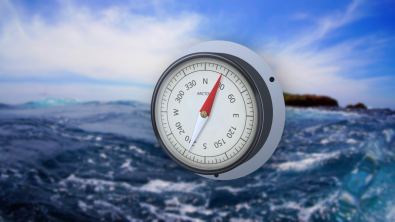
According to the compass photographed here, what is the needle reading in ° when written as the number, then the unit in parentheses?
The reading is 25 (°)
